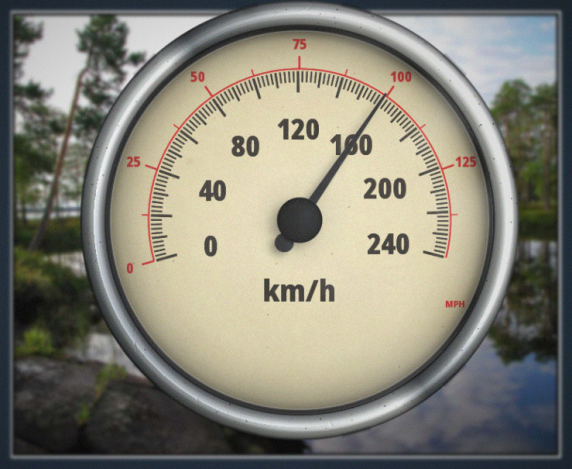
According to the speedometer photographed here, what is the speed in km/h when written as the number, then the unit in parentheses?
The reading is 160 (km/h)
